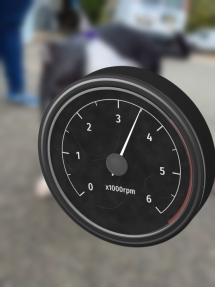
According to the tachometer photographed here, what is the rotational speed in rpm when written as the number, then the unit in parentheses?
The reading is 3500 (rpm)
